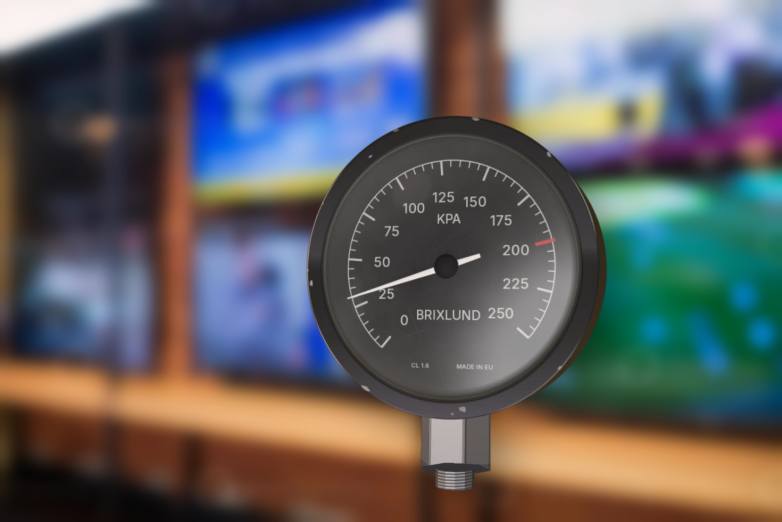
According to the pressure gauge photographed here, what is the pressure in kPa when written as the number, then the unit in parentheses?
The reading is 30 (kPa)
